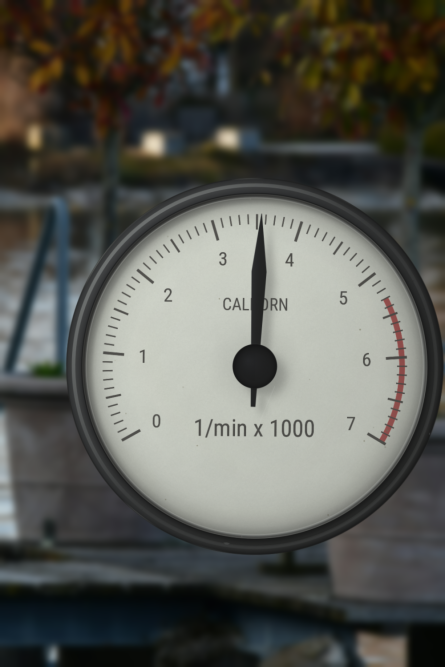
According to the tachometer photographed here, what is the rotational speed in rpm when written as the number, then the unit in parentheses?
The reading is 3550 (rpm)
